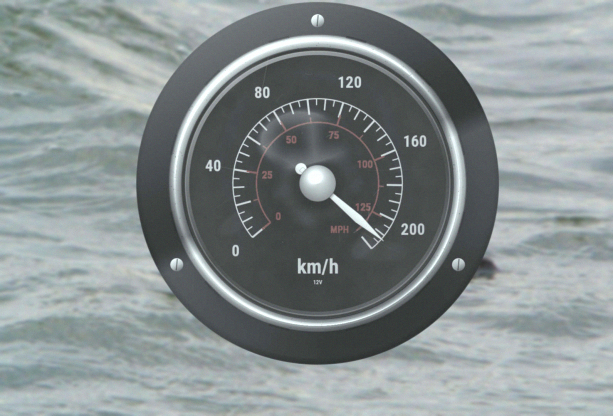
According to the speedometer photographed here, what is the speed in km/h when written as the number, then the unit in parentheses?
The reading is 212.5 (km/h)
